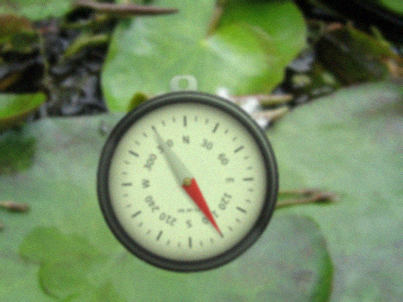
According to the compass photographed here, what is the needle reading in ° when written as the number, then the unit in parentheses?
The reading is 150 (°)
